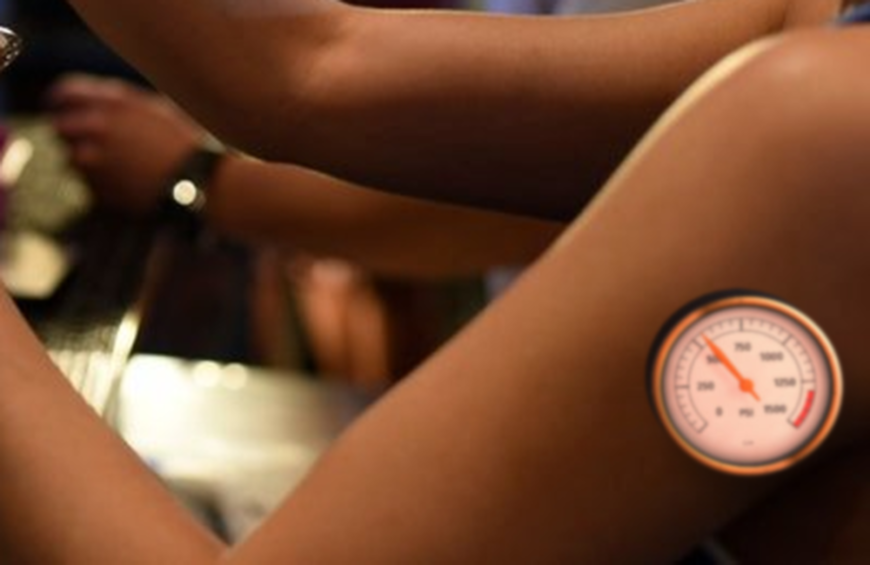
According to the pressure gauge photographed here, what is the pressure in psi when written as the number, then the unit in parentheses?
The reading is 550 (psi)
